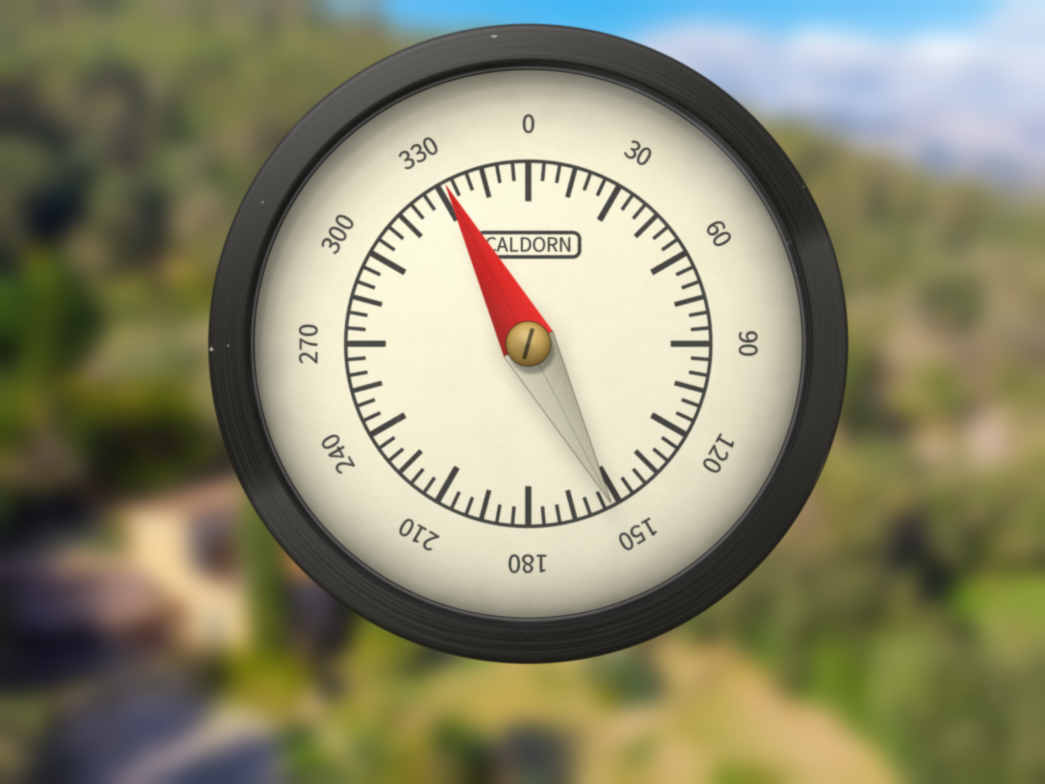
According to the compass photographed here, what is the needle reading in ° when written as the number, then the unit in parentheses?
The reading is 332.5 (°)
